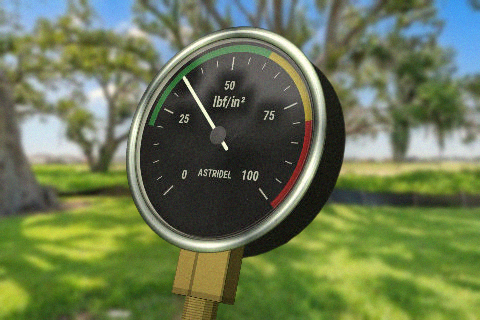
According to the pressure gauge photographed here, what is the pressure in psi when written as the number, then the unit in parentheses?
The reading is 35 (psi)
